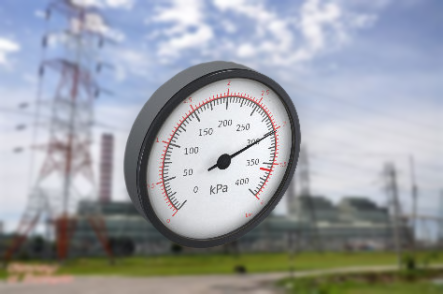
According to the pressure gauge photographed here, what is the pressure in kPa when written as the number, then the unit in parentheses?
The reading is 300 (kPa)
